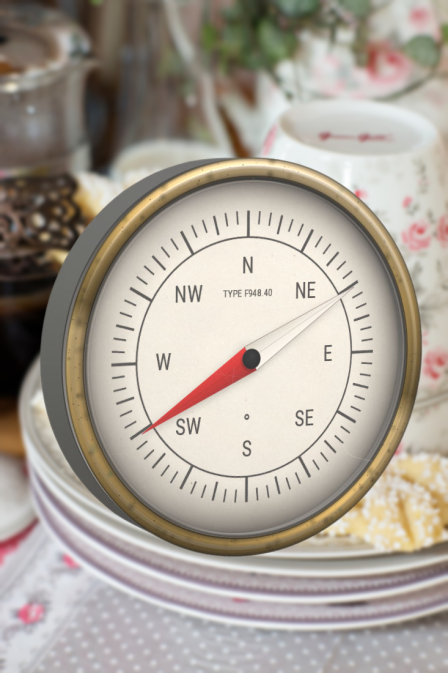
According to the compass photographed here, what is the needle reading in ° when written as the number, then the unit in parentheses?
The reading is 240 (°)
